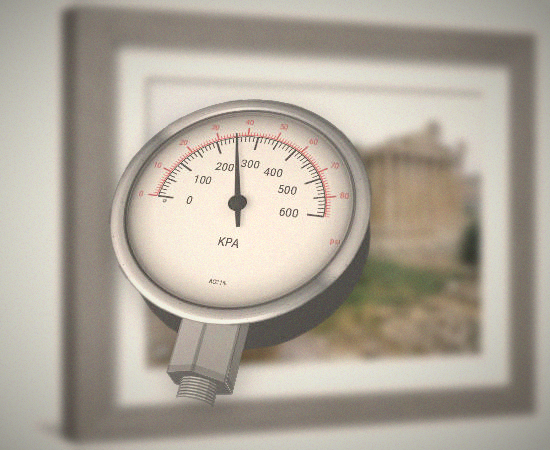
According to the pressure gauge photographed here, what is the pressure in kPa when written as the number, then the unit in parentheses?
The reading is 250 (kPa)
